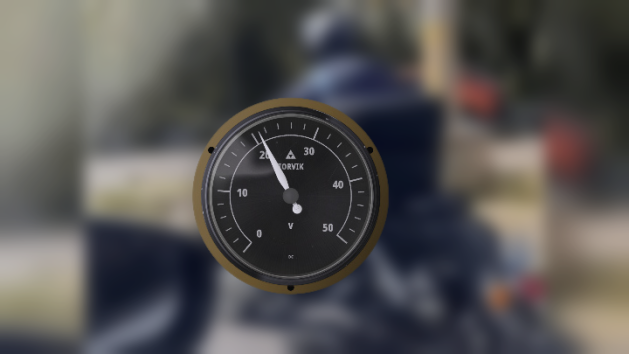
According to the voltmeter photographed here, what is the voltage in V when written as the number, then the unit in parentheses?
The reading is 21 (V)
